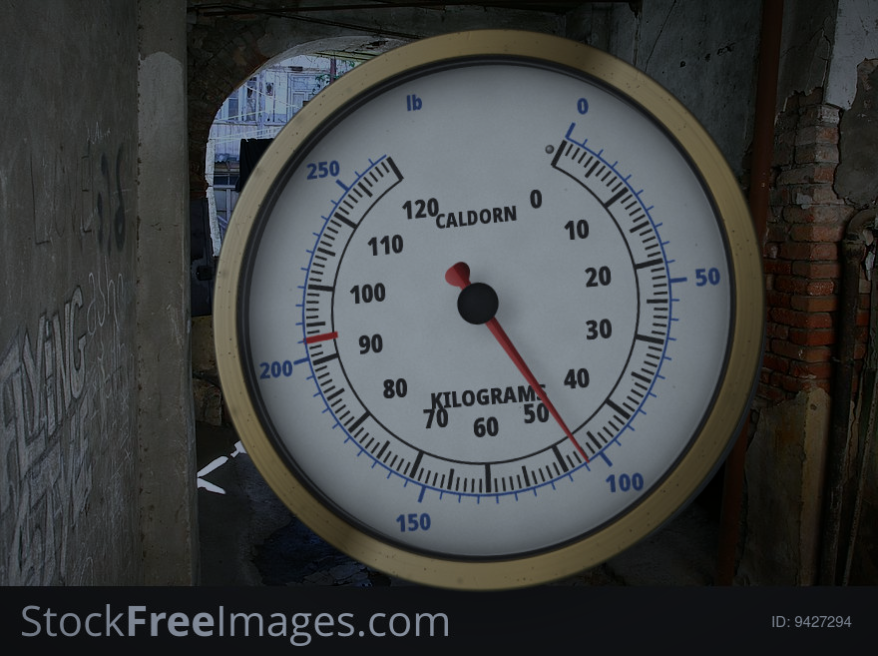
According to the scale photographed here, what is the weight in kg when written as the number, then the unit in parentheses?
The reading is 47 (kg)
